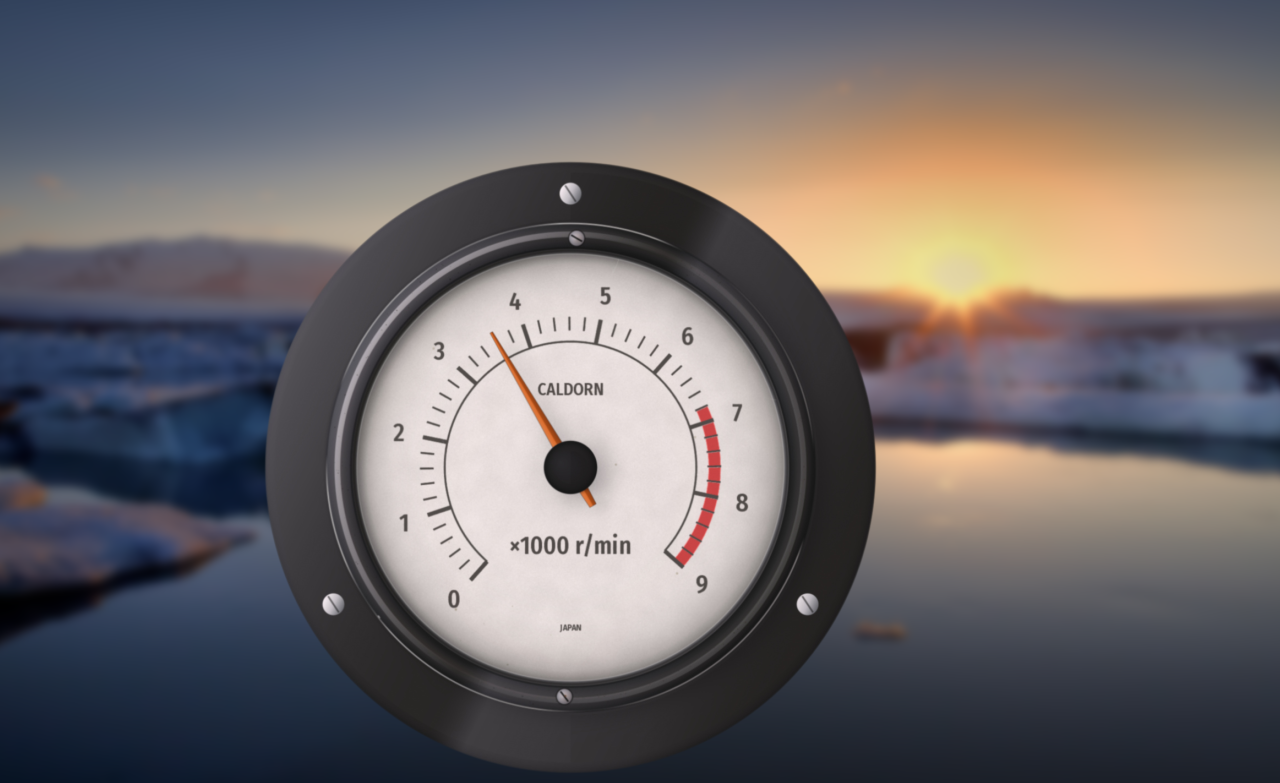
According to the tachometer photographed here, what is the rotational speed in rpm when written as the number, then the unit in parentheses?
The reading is 3600 (rpm)
